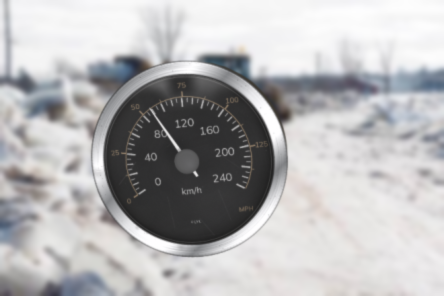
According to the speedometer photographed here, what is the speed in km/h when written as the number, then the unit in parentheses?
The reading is 90 (km/h)
